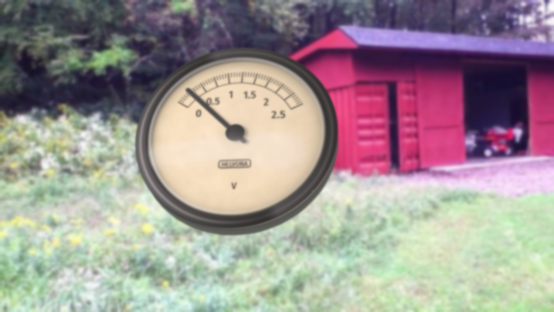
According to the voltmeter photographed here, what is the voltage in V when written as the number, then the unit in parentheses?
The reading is 0.25 (V)
